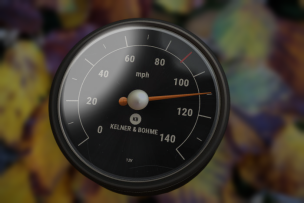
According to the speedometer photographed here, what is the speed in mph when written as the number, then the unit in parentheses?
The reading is 110 (mph)
